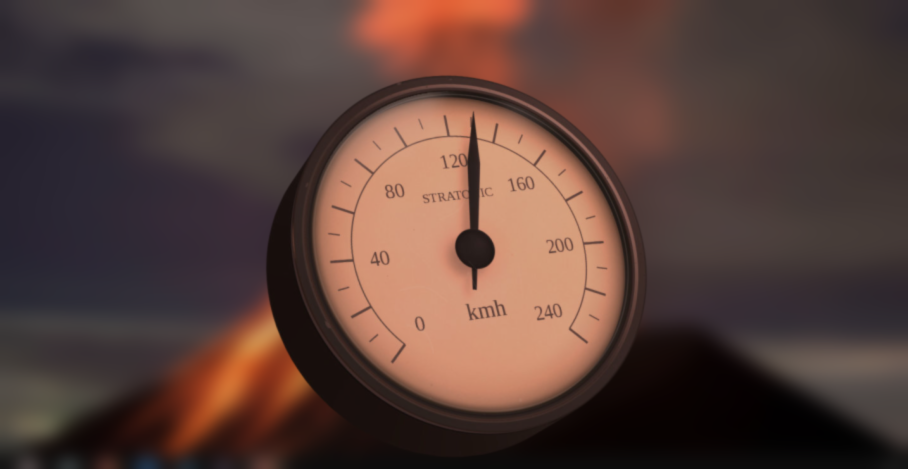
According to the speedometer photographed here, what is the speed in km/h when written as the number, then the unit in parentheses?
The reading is 130 (km/h)
